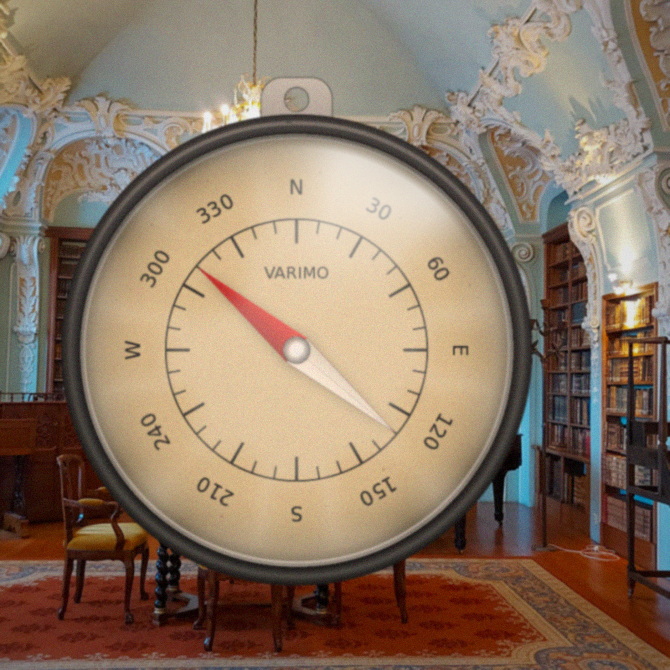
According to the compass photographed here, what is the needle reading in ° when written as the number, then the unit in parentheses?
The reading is 310 (°)
